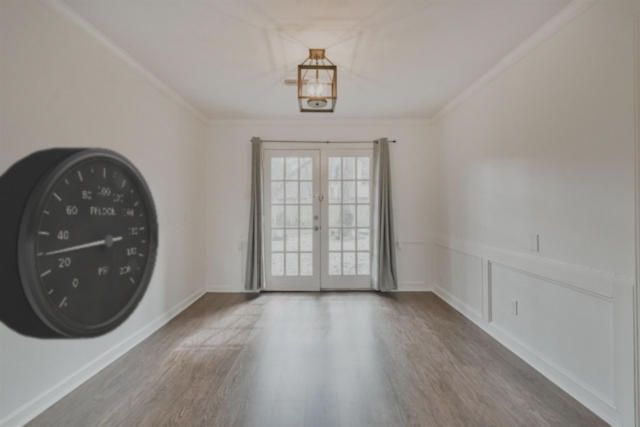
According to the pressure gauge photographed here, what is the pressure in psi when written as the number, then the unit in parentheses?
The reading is 30 (psi)
